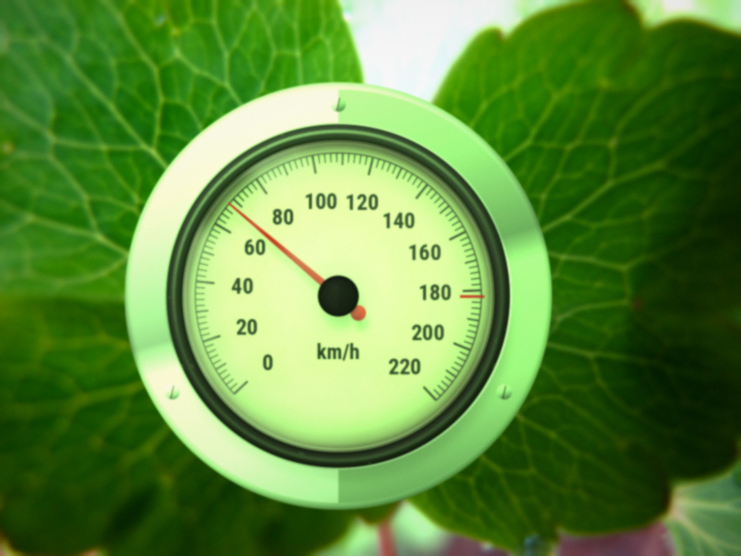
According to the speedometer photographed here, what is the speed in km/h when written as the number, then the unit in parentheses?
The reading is 68 (km/h)
